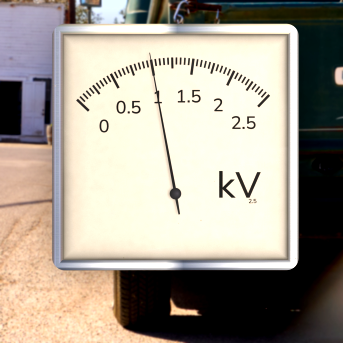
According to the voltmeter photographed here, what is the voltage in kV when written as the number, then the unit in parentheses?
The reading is 1 (kV)
